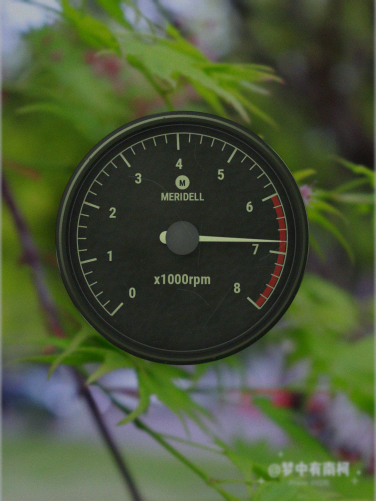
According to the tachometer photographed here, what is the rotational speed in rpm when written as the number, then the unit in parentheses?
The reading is 6800 (rpm)
